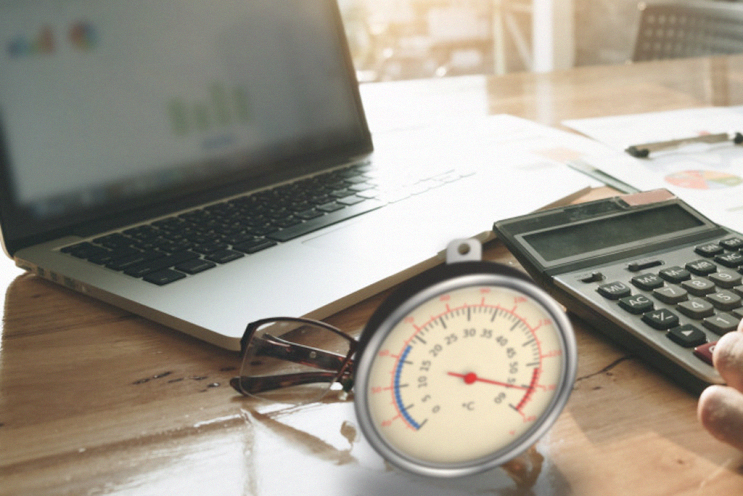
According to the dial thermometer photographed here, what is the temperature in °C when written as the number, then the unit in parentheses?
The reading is 55 (°C)
